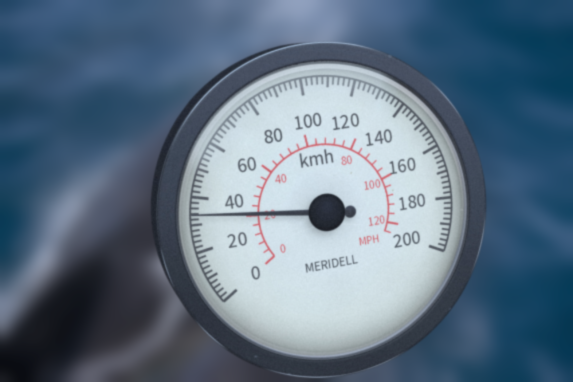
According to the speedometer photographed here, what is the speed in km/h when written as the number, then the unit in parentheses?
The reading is 34 (km/h)
